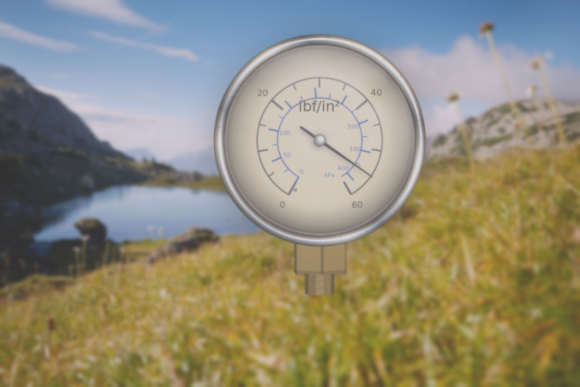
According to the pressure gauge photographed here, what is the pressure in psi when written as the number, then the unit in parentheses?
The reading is 55 (psi)
